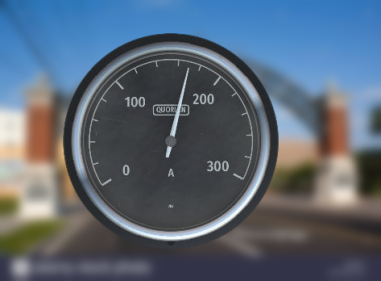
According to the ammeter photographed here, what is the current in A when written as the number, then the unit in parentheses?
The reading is 170 (A)
